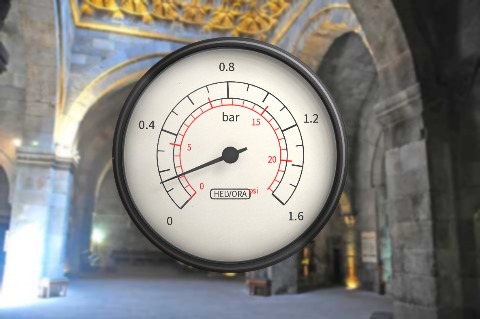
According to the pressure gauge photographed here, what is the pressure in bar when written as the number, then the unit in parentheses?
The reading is 0.15 (bar)
